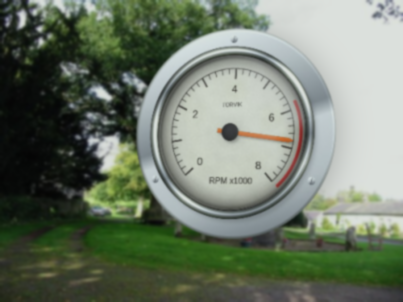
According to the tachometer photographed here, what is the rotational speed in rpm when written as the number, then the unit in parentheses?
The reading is 6800 (rpm)
